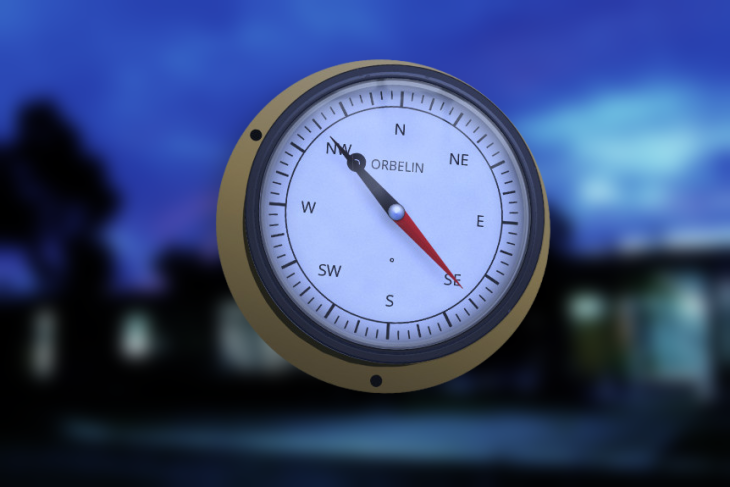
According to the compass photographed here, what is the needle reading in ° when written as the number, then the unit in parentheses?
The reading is 135 (°)
